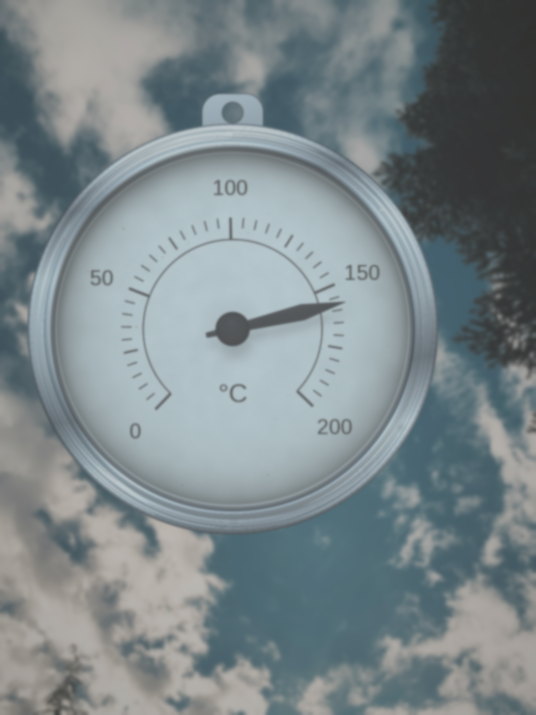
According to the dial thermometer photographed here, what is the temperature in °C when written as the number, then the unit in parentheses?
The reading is 157.5 (°C)
